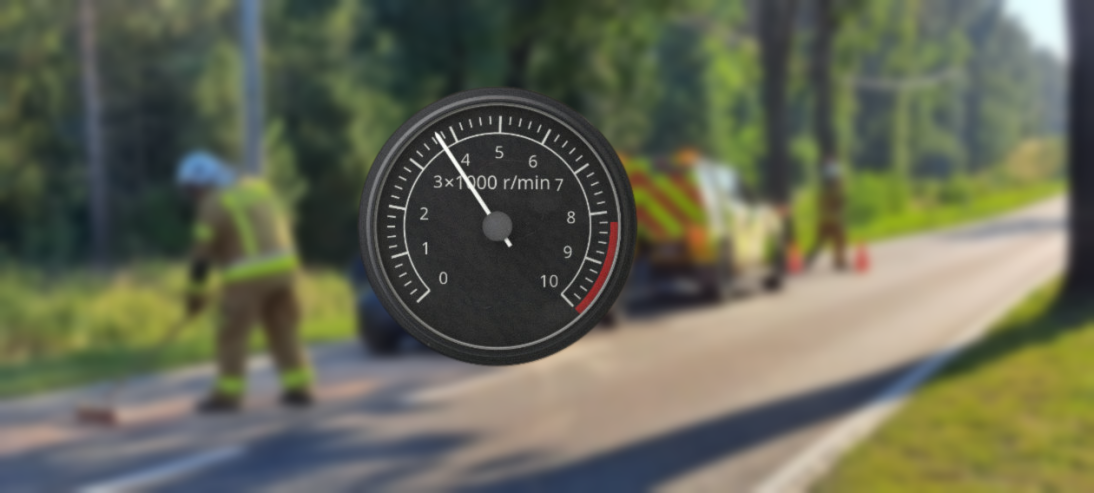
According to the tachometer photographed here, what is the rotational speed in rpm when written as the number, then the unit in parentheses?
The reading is 3700 (rpm)
